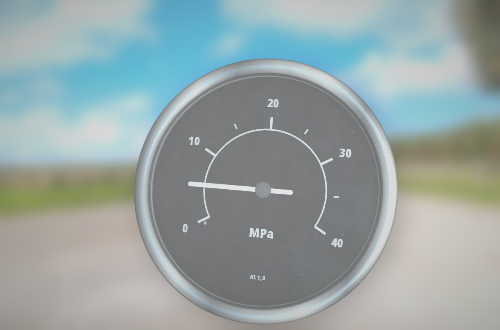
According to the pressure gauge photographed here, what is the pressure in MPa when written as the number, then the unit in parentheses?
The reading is 5 (MPa)
